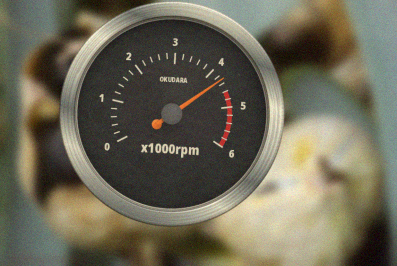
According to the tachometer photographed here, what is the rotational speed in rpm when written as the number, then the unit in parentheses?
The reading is 4300 (rpm)
